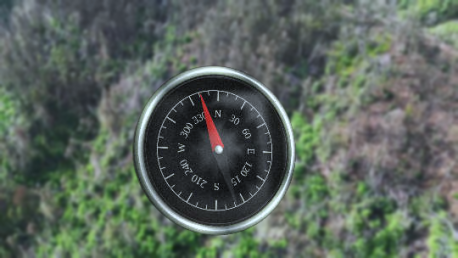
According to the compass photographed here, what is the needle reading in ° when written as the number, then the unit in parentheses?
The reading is 340 (°)
